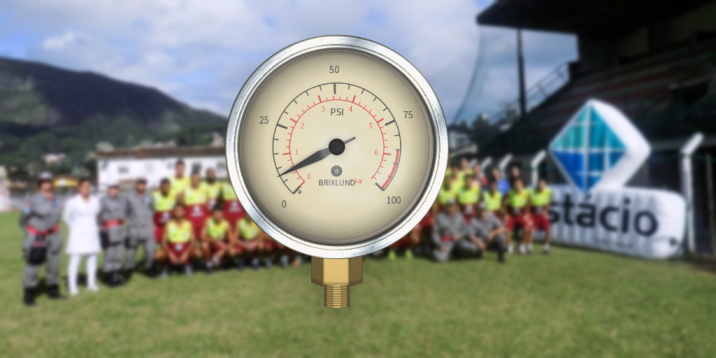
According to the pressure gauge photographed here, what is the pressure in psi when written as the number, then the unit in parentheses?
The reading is 7.5 (psi)
